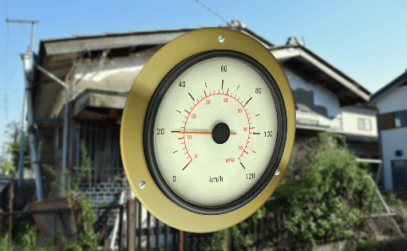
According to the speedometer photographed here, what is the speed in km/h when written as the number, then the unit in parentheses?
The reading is 20 (km/h)
